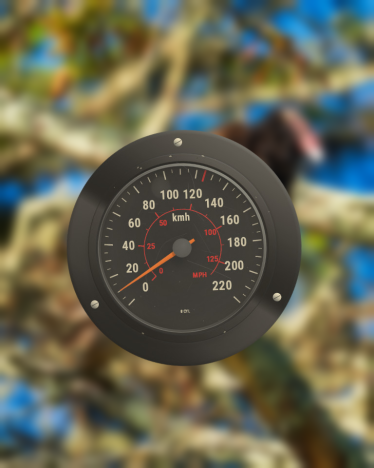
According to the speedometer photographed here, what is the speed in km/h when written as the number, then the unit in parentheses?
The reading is 10 (km/h)
